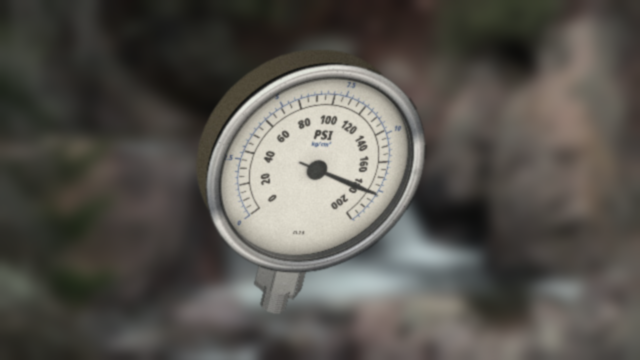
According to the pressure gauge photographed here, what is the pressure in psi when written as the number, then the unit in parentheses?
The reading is 180 (psi)
